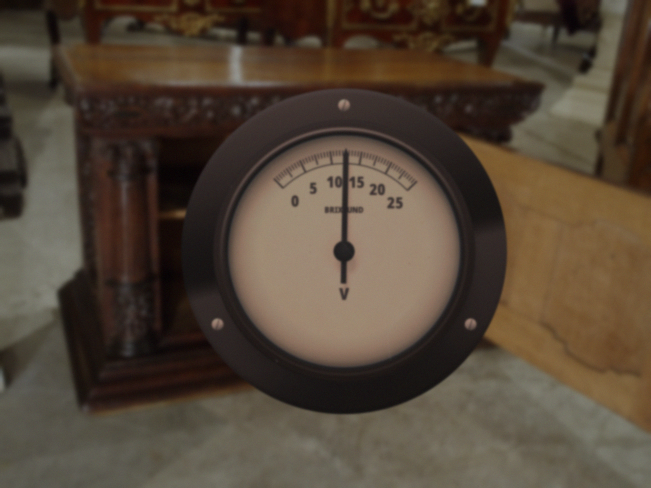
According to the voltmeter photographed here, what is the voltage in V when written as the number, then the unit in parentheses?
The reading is 12.5 (V)
